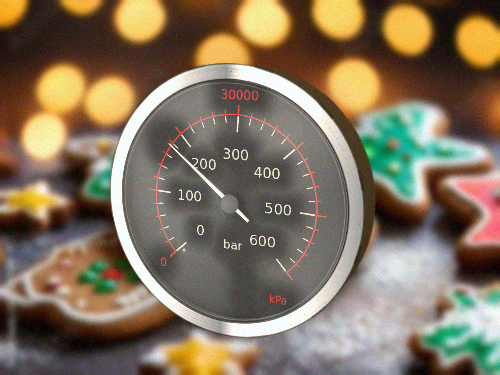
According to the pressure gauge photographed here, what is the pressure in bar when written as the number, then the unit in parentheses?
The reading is 180 (bar)
